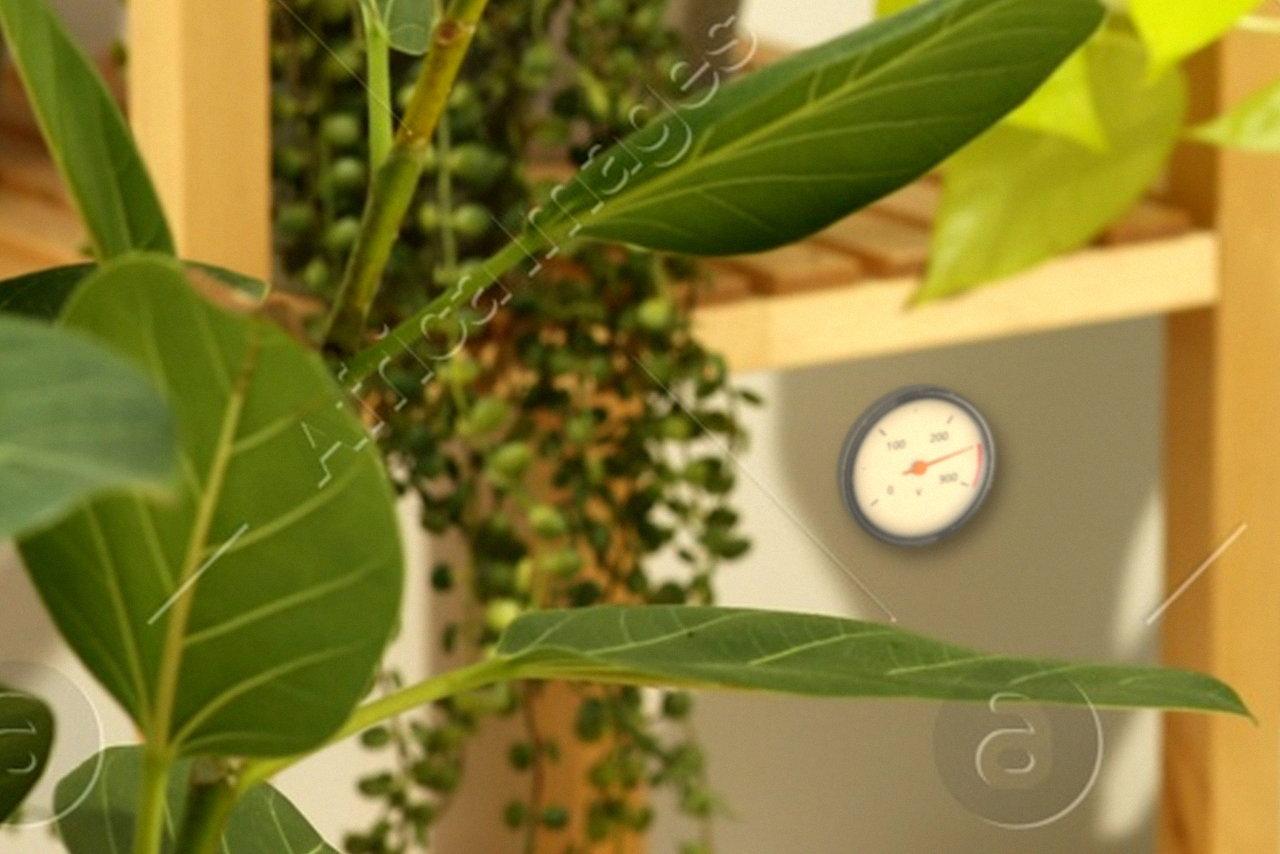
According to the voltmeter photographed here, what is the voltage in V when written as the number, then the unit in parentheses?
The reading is 250 (V)
